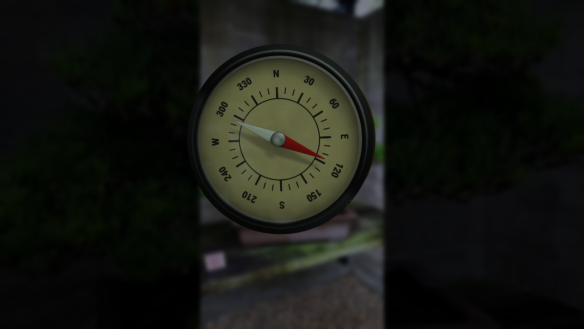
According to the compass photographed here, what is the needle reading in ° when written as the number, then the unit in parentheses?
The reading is 115 (°)
